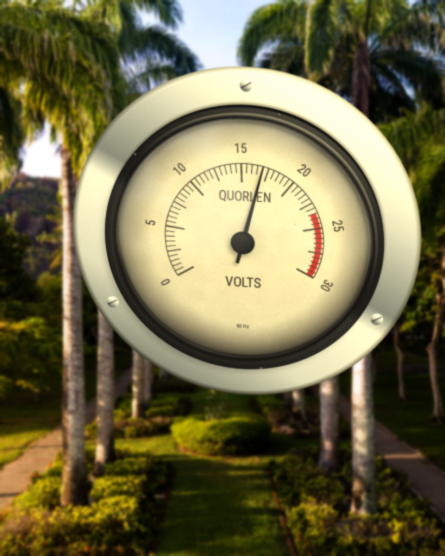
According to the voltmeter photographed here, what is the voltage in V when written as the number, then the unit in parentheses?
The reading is 17 (V)
